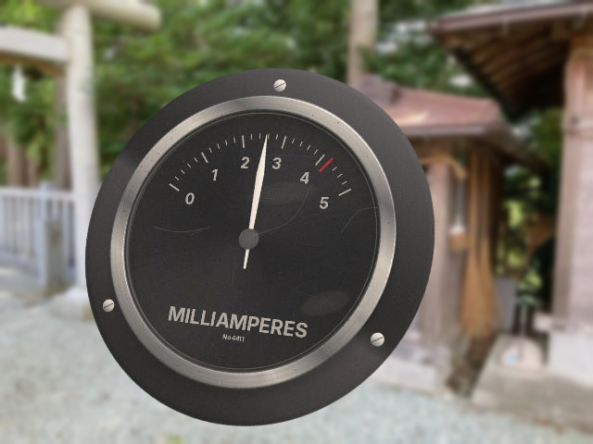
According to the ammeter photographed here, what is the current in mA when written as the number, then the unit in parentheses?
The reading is 2.6 (mA)
